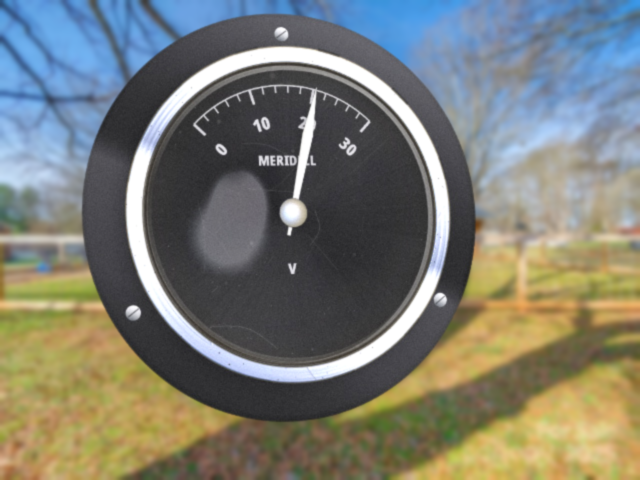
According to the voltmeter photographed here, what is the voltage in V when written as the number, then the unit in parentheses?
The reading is 20 (V)
